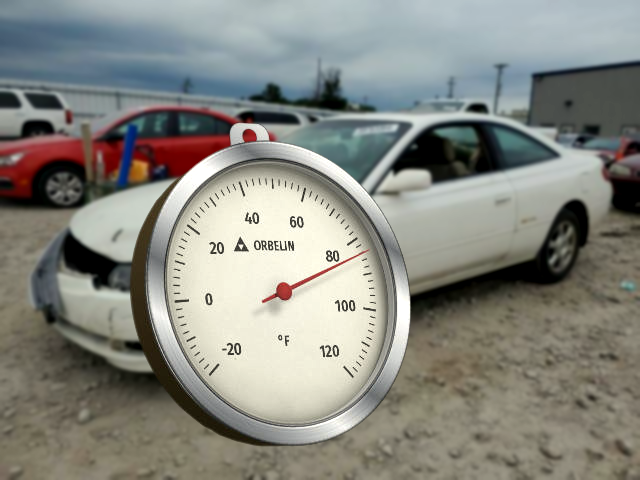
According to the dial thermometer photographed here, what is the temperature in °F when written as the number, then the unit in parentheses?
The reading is 84 (°F)
